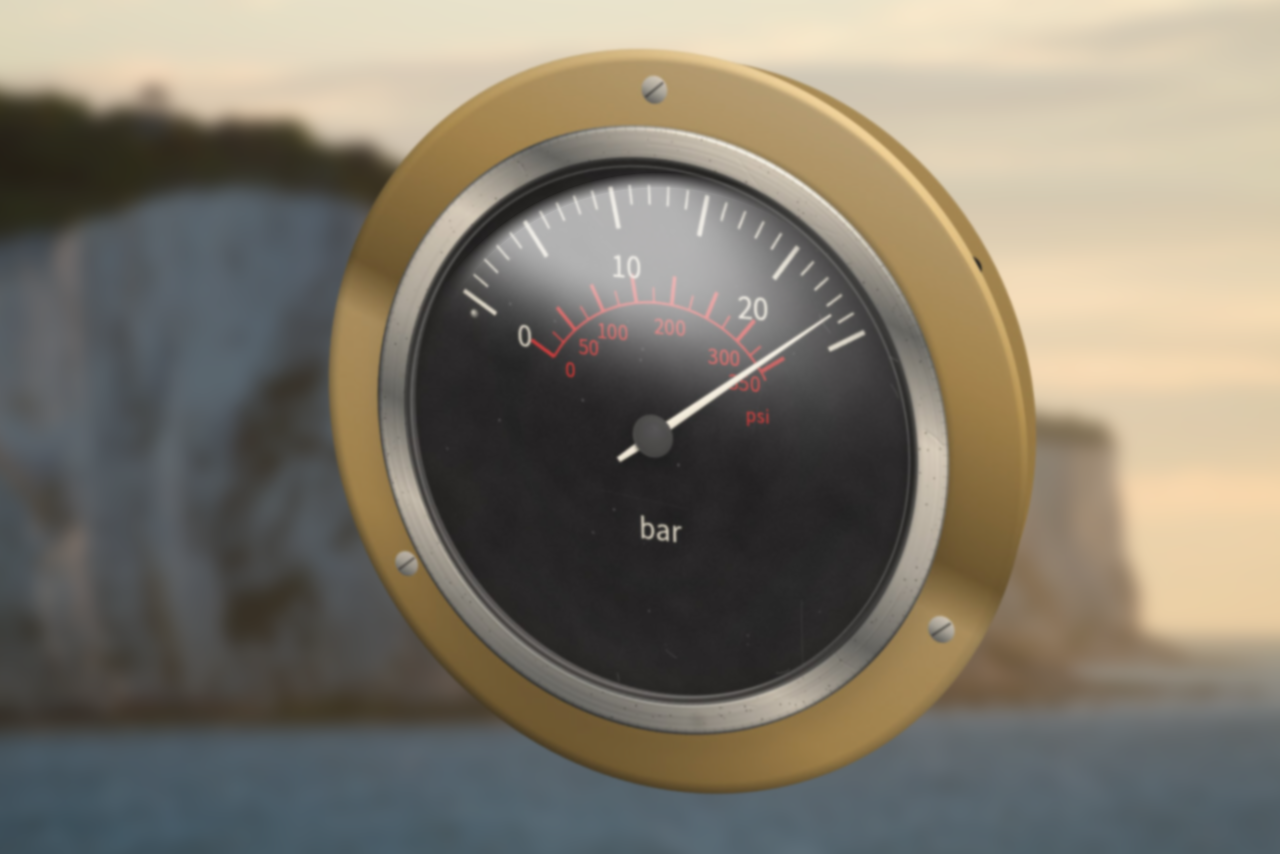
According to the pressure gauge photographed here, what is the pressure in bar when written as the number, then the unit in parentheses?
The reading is 23.5 (bar)
